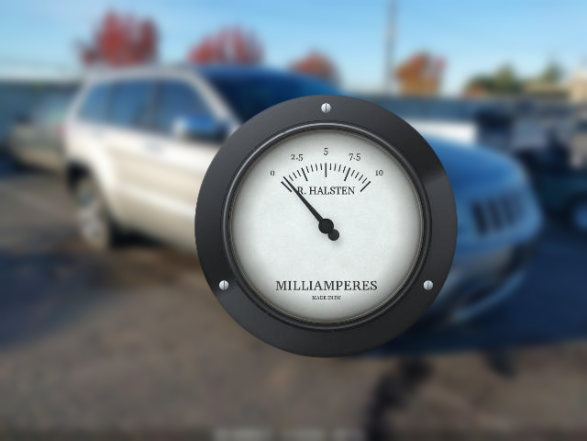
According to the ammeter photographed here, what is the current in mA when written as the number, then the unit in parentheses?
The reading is 0.5 (mA)
